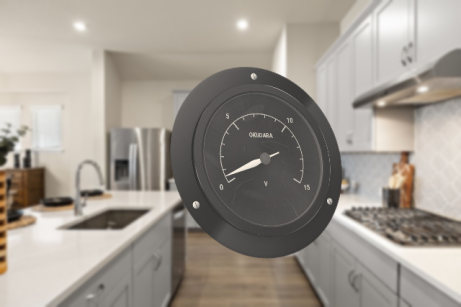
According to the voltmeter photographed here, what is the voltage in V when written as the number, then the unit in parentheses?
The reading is 0.5 (V)
